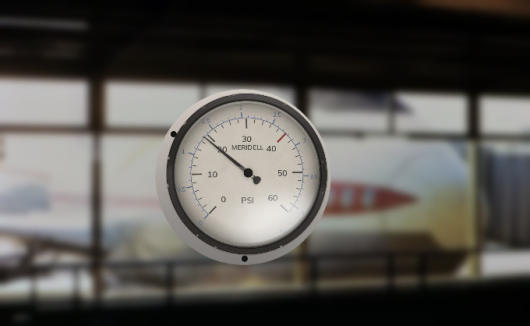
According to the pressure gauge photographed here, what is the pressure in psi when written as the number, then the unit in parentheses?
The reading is 19 (psi)
